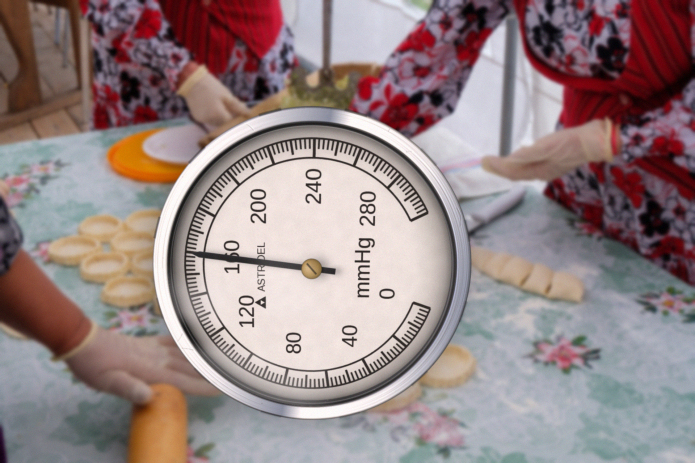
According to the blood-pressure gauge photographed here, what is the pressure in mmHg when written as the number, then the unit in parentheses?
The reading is 160 (mmHg)
